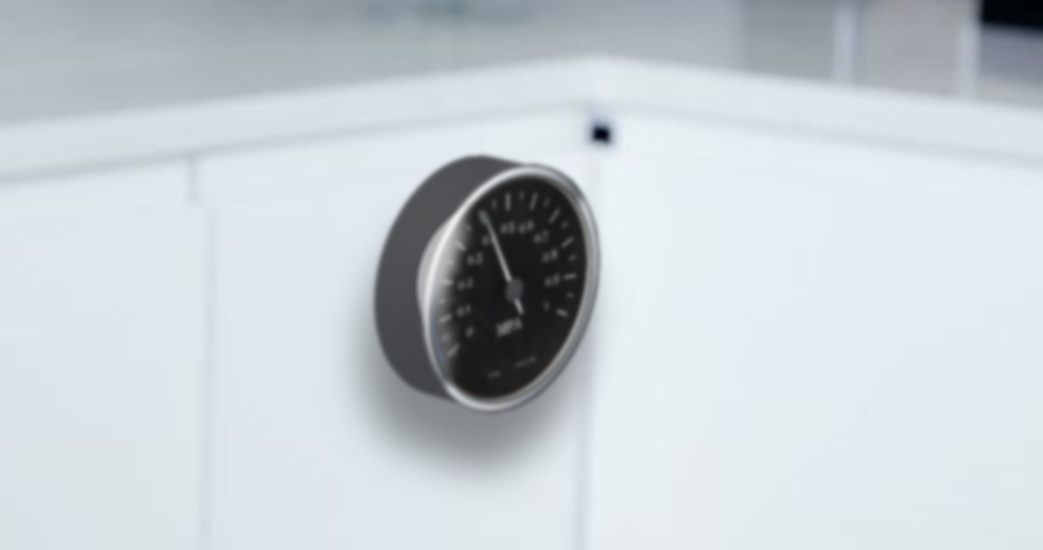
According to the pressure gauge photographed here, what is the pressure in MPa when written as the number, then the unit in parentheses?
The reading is 0.4 (MPa)
